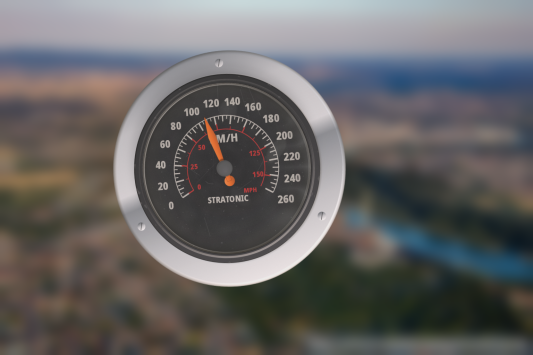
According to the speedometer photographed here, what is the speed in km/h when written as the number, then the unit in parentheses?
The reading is 110 (km/h)
